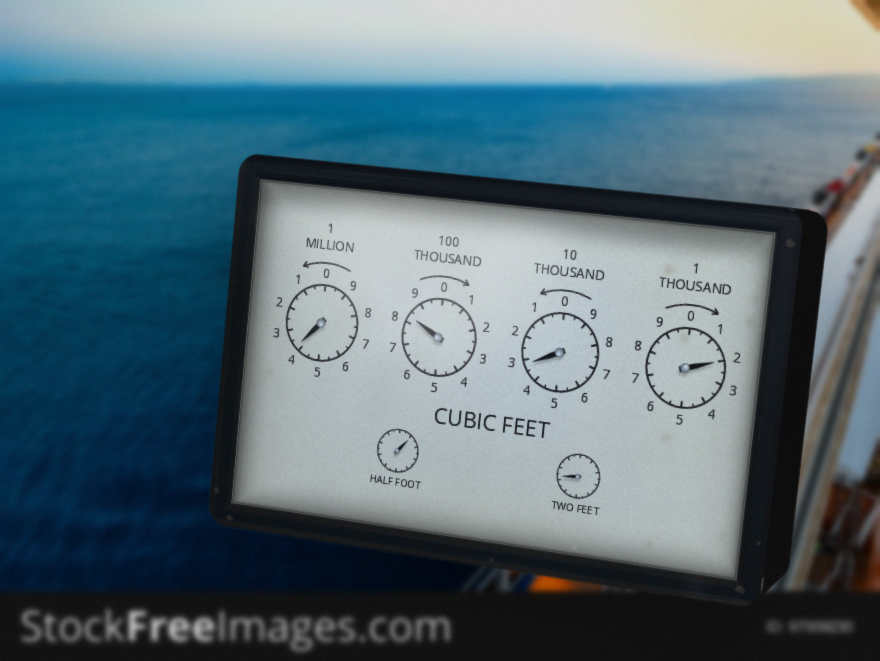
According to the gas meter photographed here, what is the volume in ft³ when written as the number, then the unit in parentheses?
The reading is 383200 (ft³)
